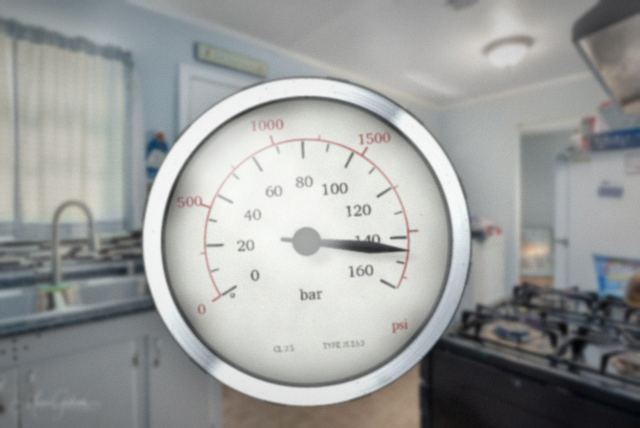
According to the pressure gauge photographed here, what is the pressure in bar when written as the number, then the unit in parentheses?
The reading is 145 (bar)
